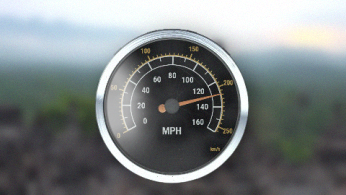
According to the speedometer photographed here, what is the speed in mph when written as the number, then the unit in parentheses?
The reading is 130 (mph)
